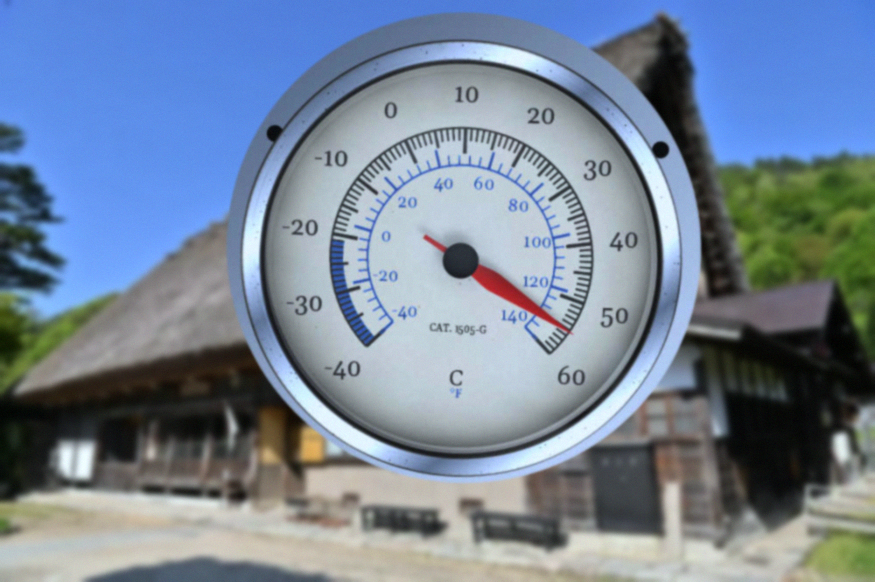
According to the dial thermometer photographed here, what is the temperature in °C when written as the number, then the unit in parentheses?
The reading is 55 (°C)
